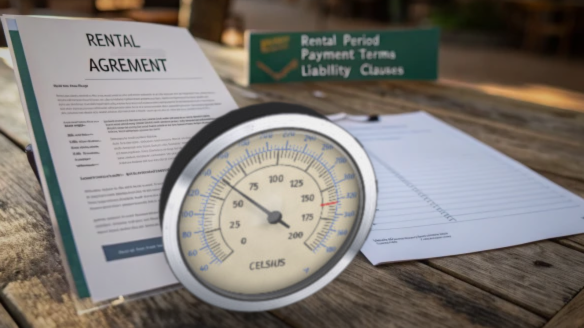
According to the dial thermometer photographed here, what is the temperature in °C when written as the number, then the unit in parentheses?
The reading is 62.5 (°C)
